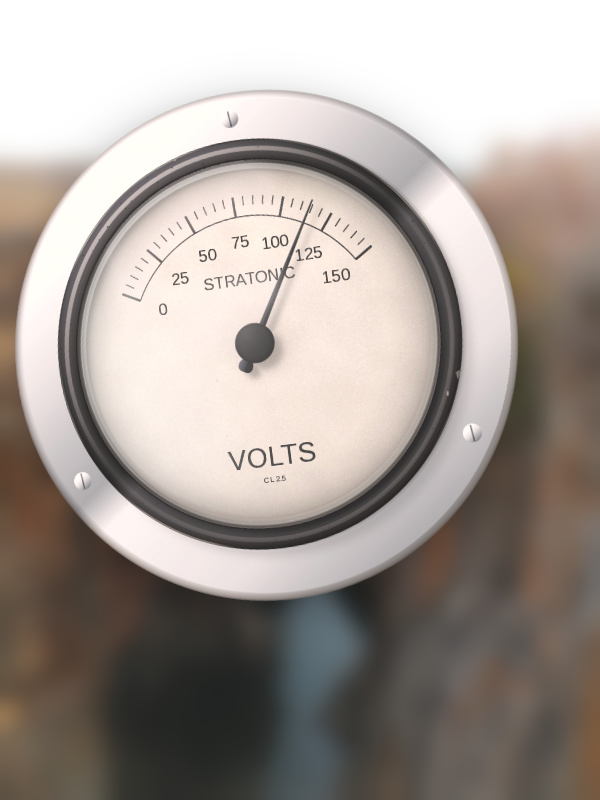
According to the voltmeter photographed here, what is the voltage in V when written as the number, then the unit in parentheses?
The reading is 115 (V)
